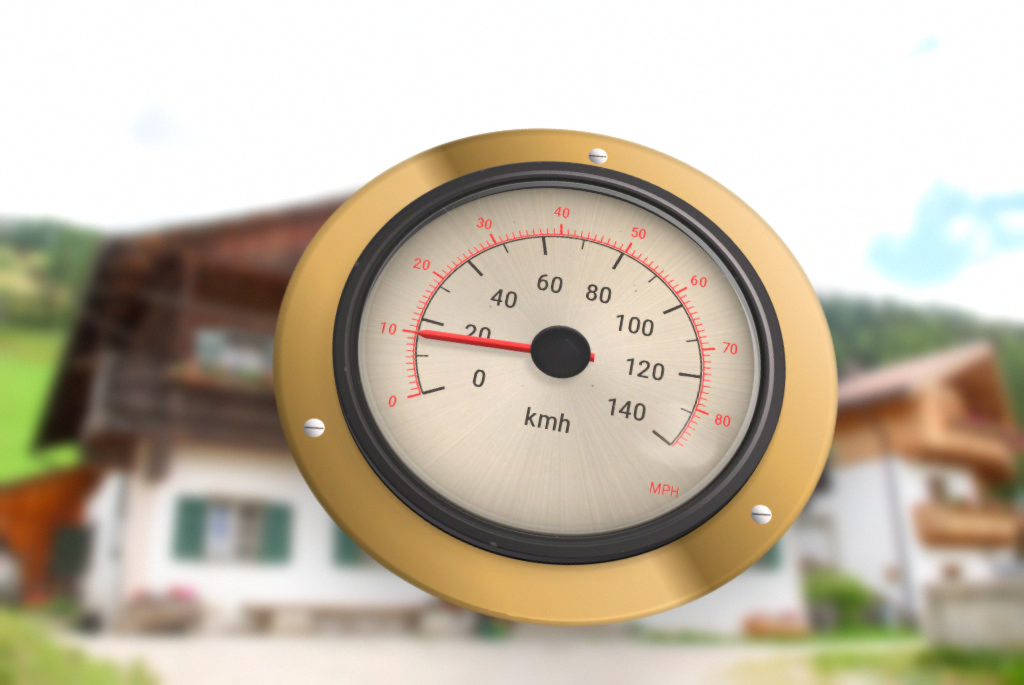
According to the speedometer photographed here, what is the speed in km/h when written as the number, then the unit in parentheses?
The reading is 15 (km/h)
